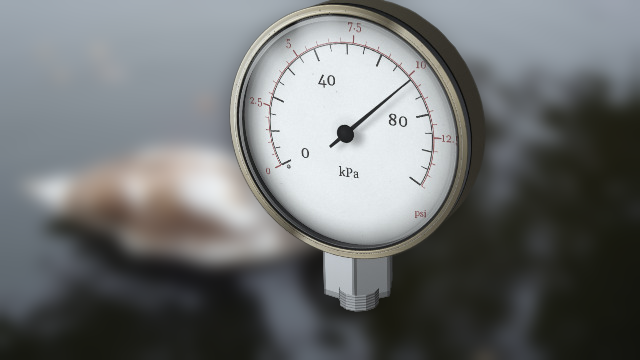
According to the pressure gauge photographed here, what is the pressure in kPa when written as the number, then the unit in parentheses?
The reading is 70 (kPa)
